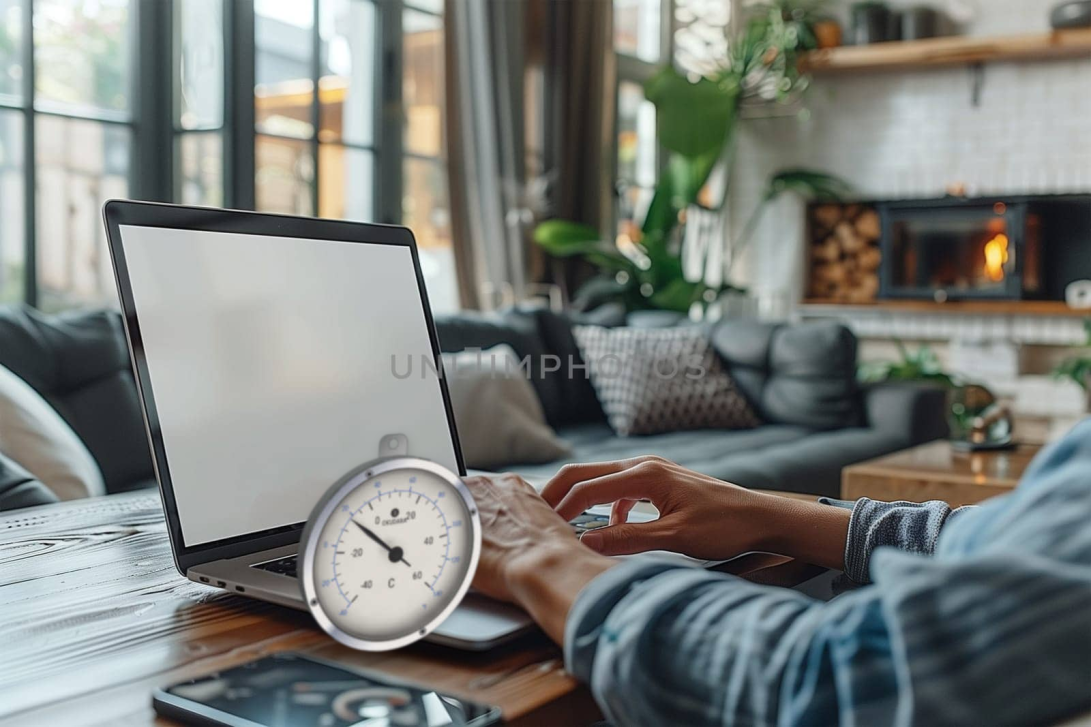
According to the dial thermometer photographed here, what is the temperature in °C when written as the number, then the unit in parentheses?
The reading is -8 (°C)
